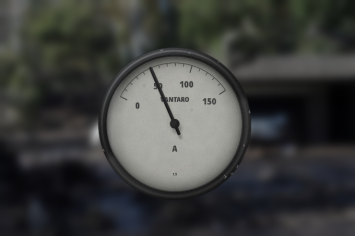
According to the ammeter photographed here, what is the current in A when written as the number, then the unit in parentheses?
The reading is 50 (A)
